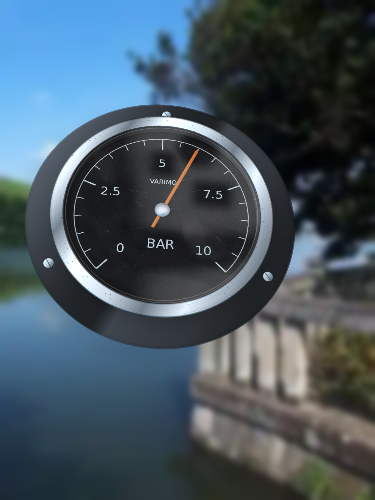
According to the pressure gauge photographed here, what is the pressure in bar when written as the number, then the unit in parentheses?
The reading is 6 (bar)
